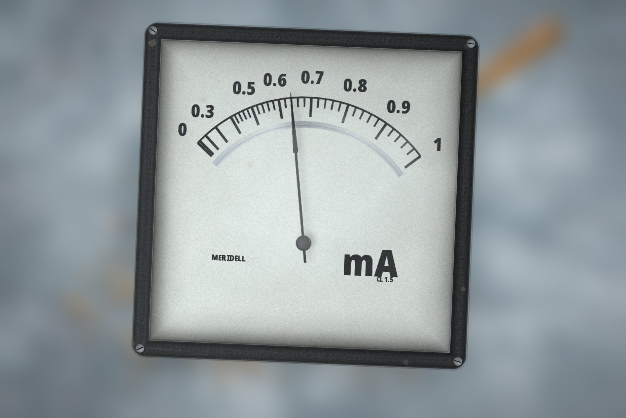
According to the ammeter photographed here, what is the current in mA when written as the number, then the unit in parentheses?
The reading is 0.64 (mA)
